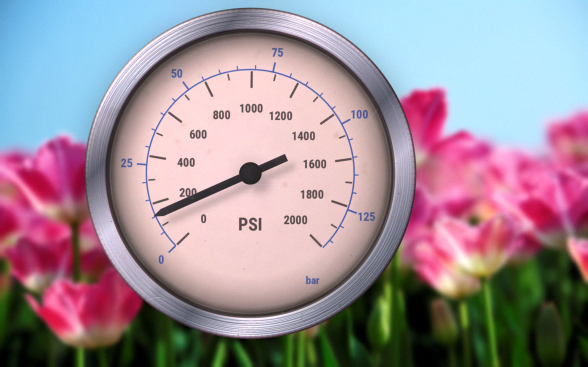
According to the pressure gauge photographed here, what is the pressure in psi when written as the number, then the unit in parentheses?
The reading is 150 (psi)
